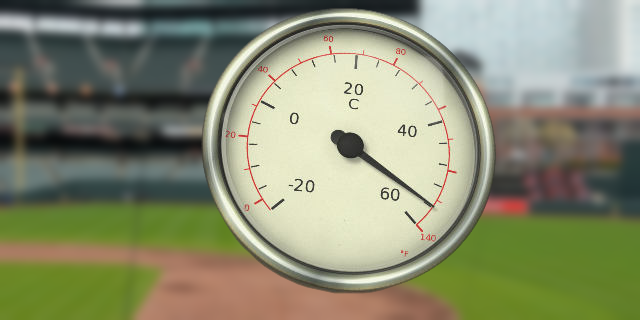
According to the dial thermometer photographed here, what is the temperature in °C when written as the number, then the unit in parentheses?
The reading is 56 (°C)
